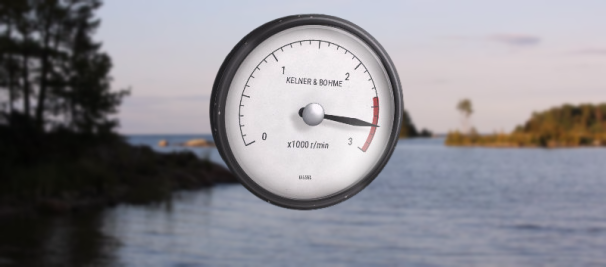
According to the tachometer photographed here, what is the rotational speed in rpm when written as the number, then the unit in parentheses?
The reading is 2700 (rpm)
